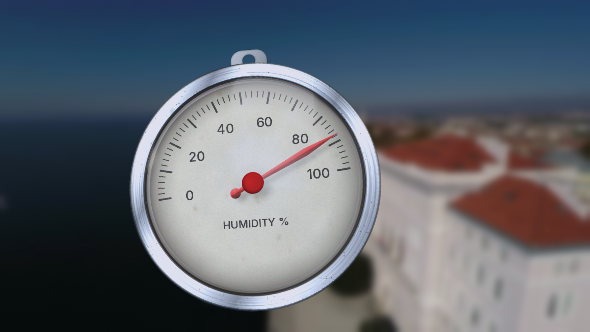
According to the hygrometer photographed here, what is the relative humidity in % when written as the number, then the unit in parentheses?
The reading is 88 (%)
